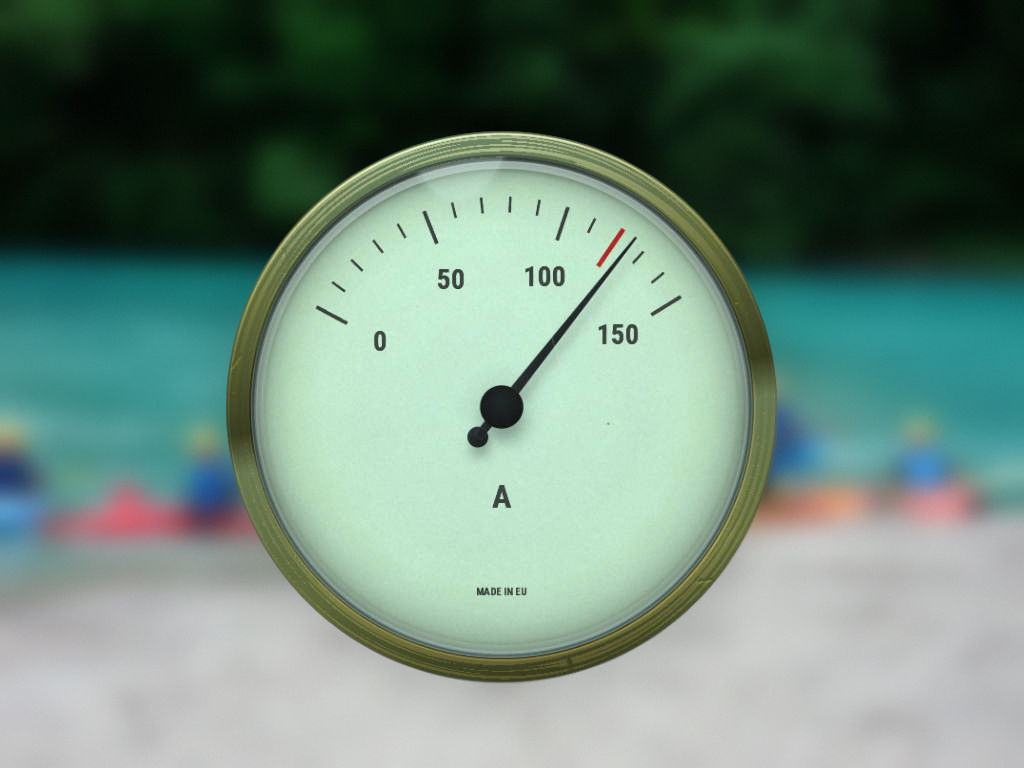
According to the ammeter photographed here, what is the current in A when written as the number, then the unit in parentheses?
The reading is 125 (A)
